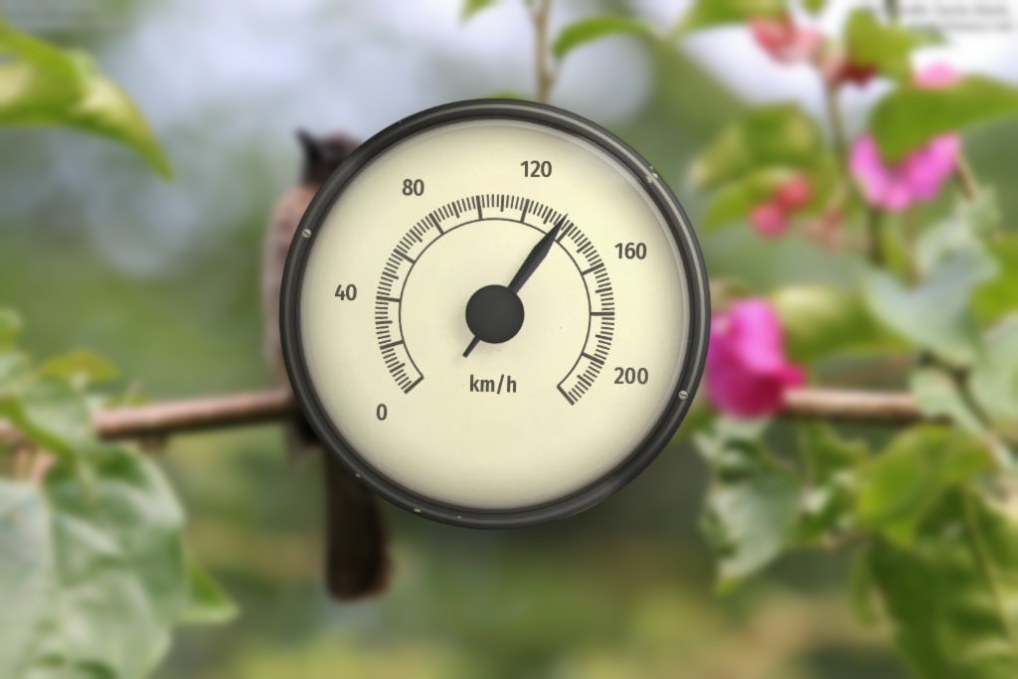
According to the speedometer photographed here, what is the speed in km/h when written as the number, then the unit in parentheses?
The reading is 136 (km/h)
